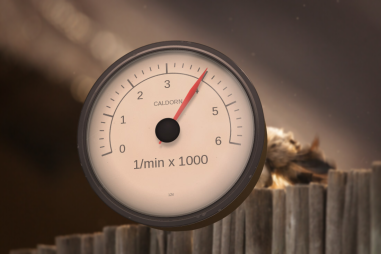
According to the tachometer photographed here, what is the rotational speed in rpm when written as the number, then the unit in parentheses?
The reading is 4000 (rpm)
